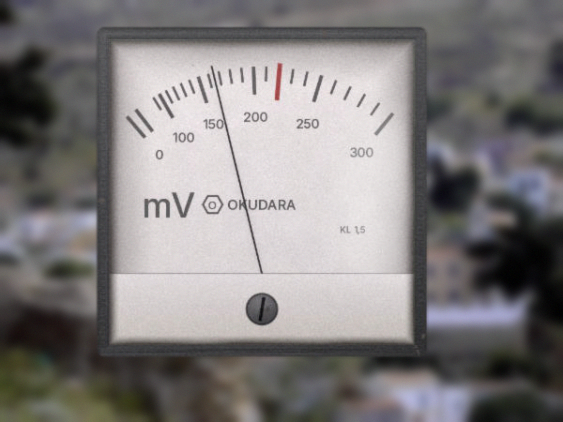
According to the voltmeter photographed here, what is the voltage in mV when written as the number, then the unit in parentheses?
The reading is 165 (mV)
